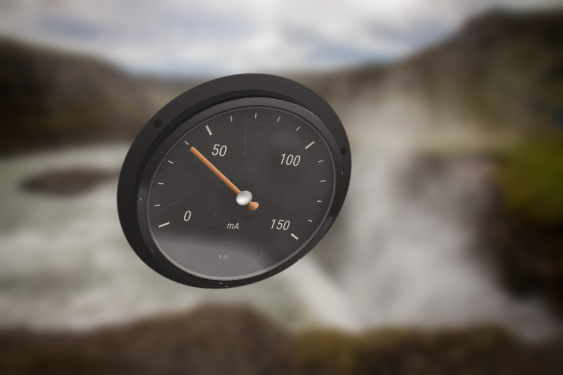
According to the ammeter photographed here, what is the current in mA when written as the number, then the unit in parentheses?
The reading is 40 (mA)
